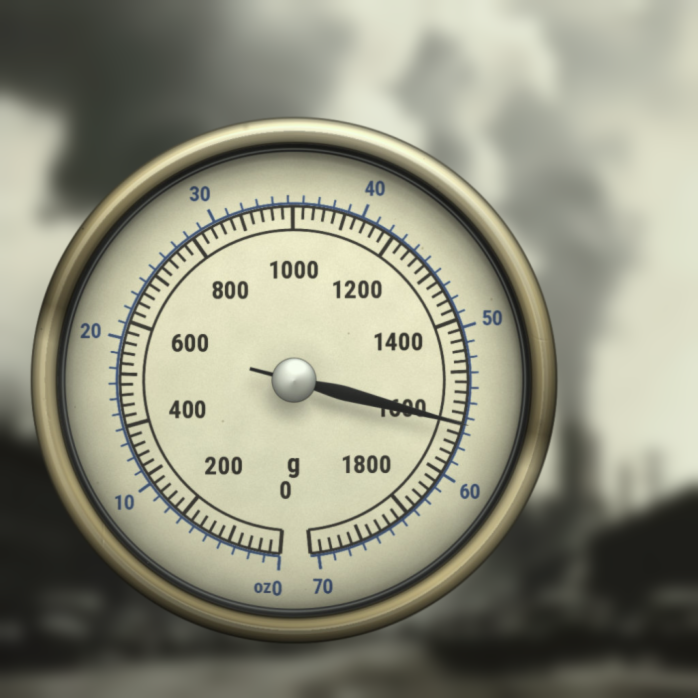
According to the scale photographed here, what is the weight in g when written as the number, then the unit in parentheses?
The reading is 1600 (g)
